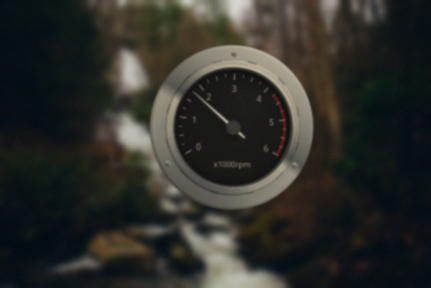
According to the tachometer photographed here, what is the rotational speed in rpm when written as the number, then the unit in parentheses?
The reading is 1750 (rpm)
